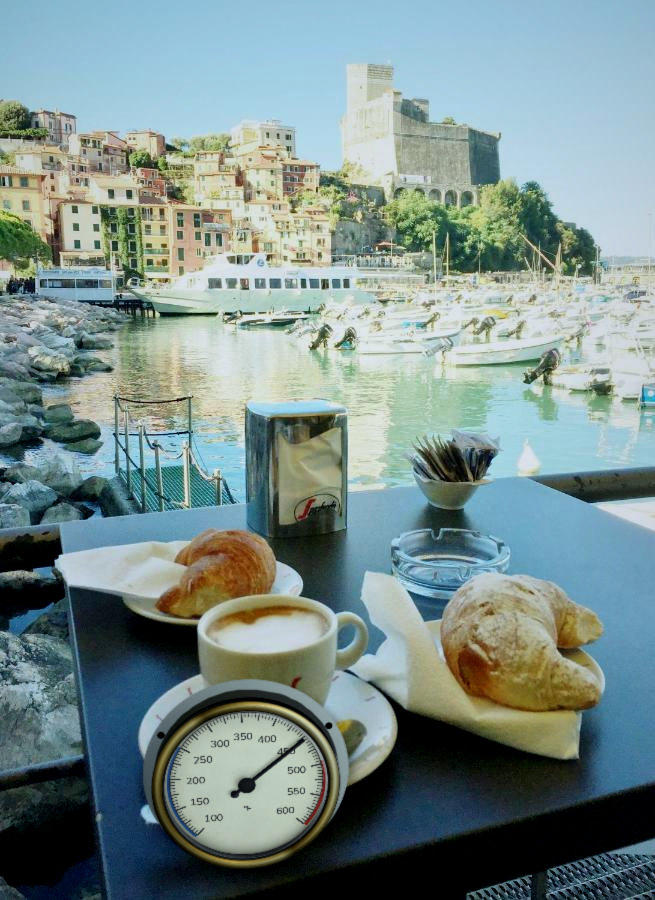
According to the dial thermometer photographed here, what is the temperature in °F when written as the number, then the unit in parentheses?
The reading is 450 (°F)
